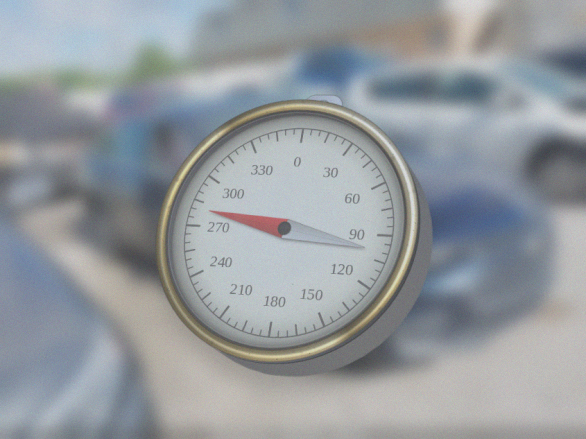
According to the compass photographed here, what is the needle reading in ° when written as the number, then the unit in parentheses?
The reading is 280 (°)
